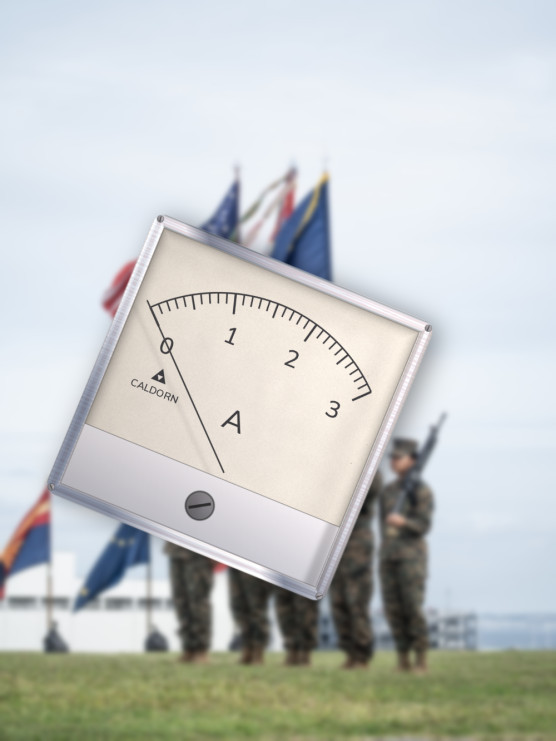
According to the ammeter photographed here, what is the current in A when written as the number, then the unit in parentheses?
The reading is 0 (A)
